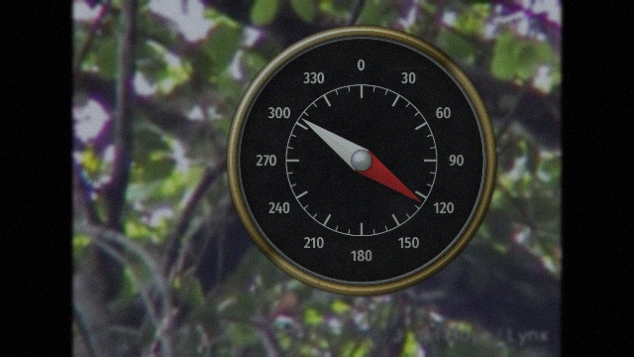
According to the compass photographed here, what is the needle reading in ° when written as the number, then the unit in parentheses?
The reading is 125 (°)
